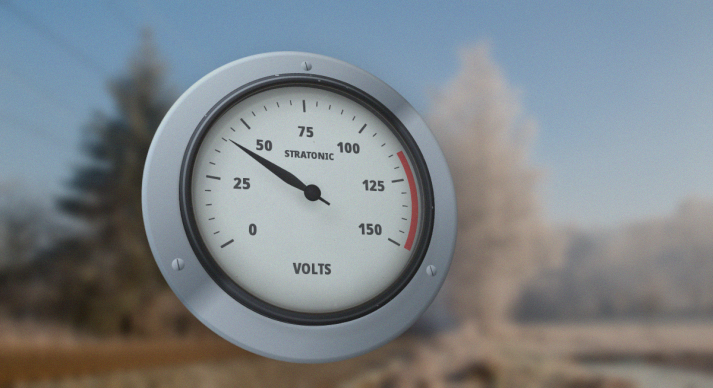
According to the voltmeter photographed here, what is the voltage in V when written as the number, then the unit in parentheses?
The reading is 40 (V)
